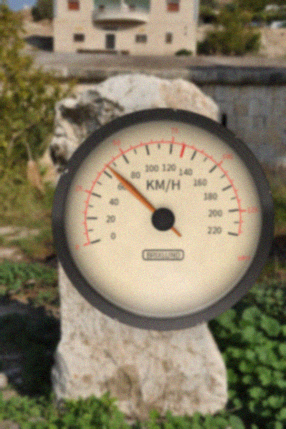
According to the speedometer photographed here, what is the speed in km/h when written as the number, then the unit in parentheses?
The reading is 65 (km/h)
